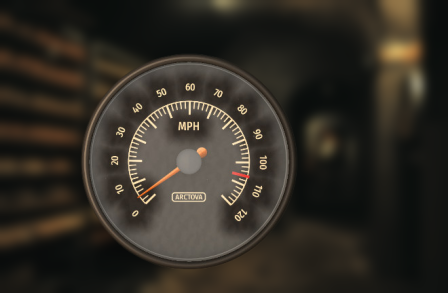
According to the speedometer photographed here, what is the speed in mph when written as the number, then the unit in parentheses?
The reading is 4 (mph)
